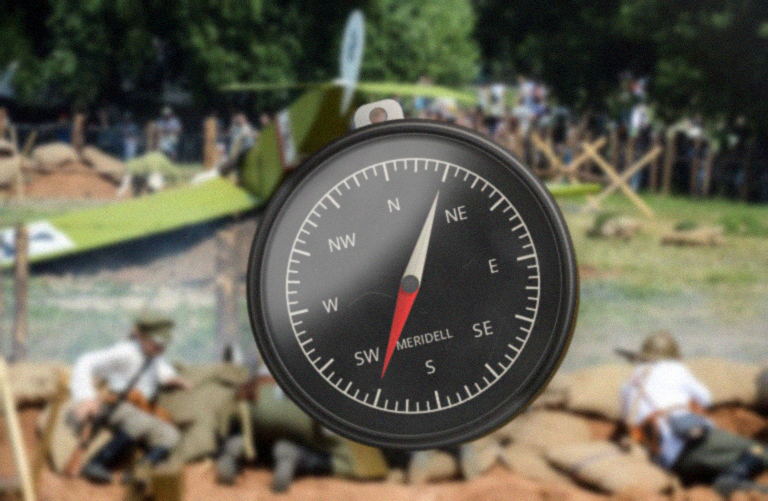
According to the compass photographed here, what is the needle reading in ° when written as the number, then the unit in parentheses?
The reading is 210 (°)
